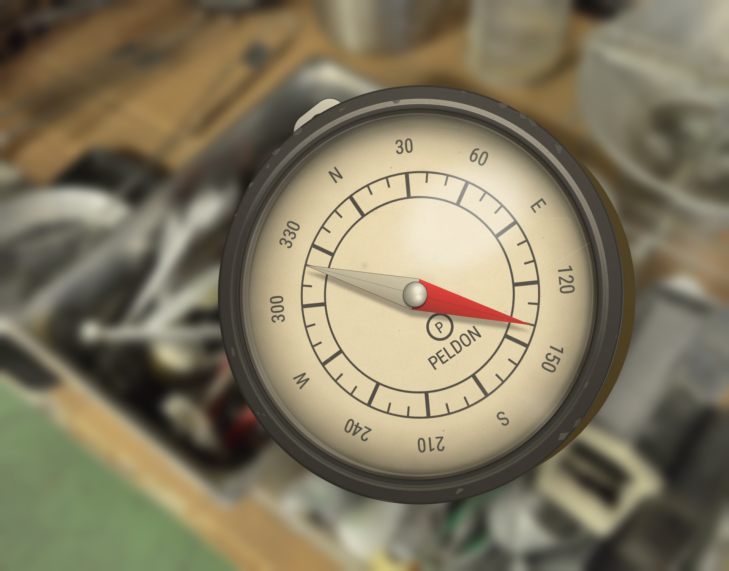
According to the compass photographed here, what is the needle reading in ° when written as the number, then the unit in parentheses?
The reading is 140 (°)
